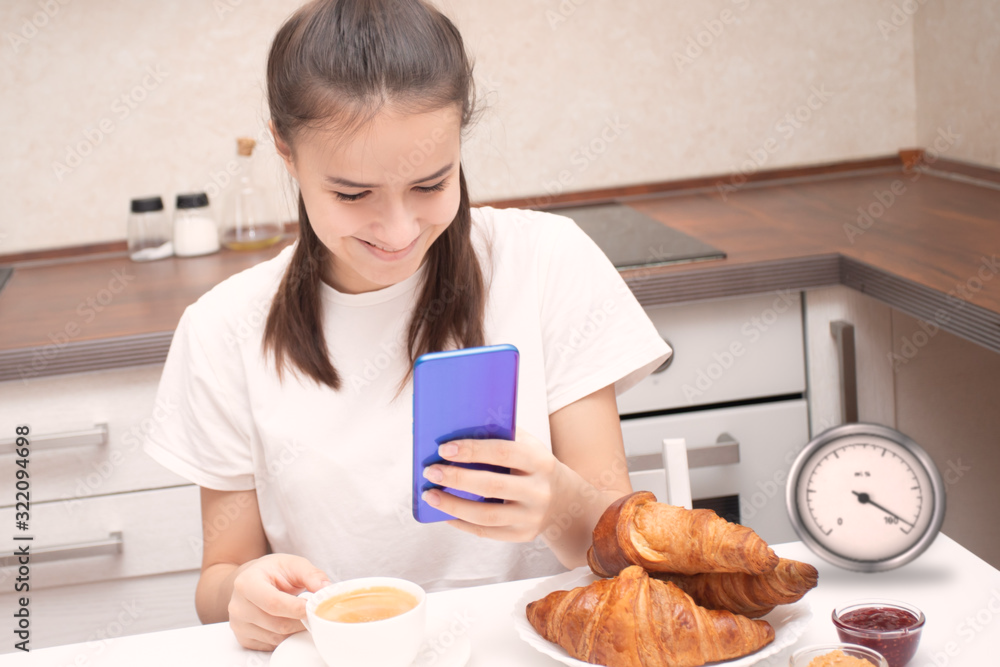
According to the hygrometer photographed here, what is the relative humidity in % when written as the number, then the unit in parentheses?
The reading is 96 (%)
